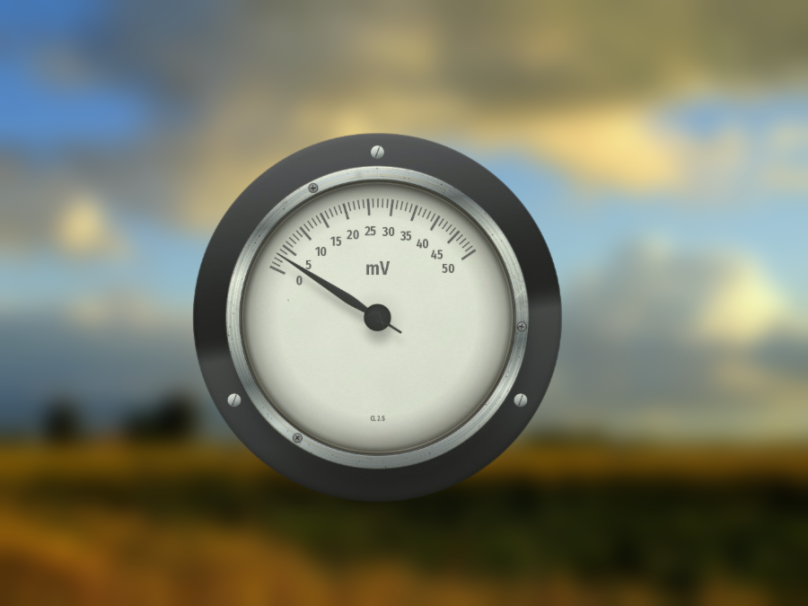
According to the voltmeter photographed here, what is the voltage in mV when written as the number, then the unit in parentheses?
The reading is 3 (mV)
